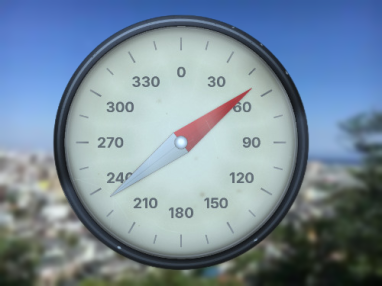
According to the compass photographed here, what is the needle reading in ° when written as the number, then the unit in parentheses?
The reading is 52.5 (°)
